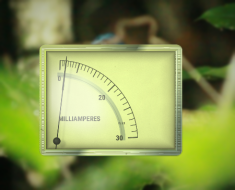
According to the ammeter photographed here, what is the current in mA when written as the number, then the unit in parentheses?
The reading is 5 (mA)
